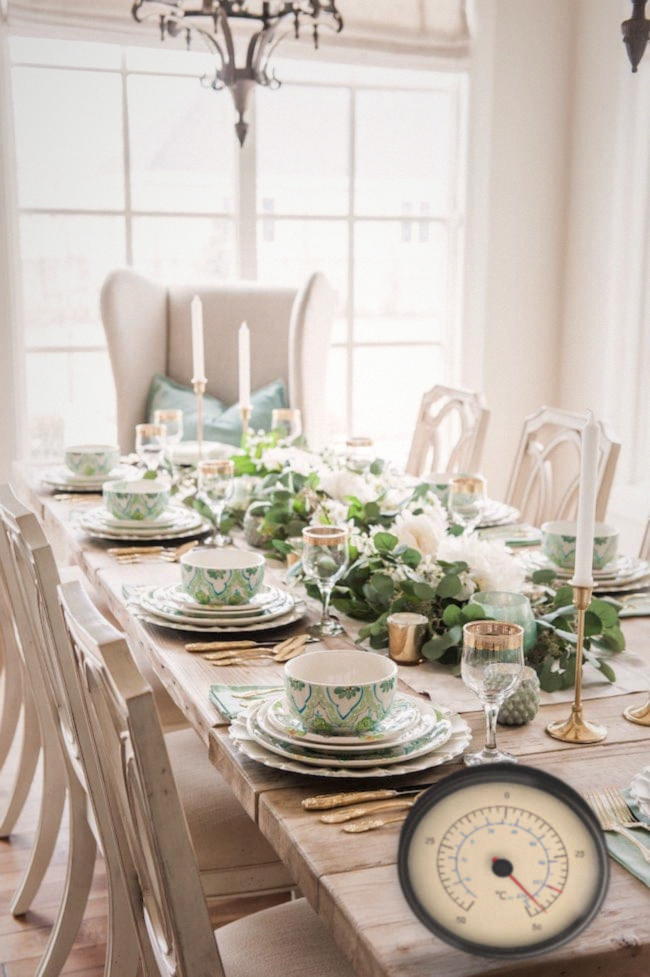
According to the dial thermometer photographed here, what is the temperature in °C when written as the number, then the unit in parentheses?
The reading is 45 (°C)
